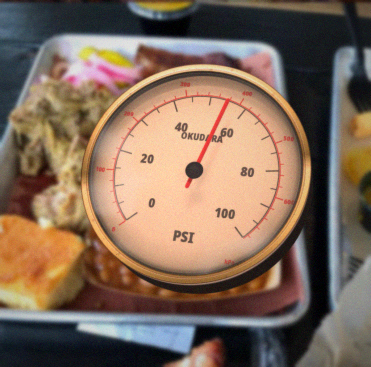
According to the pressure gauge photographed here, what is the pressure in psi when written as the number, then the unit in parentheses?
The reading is 55 (psi)
